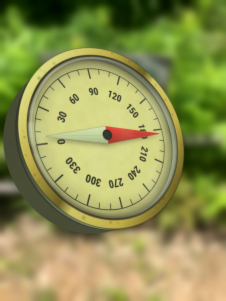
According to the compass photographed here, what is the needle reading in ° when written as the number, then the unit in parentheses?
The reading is 185 (°)
